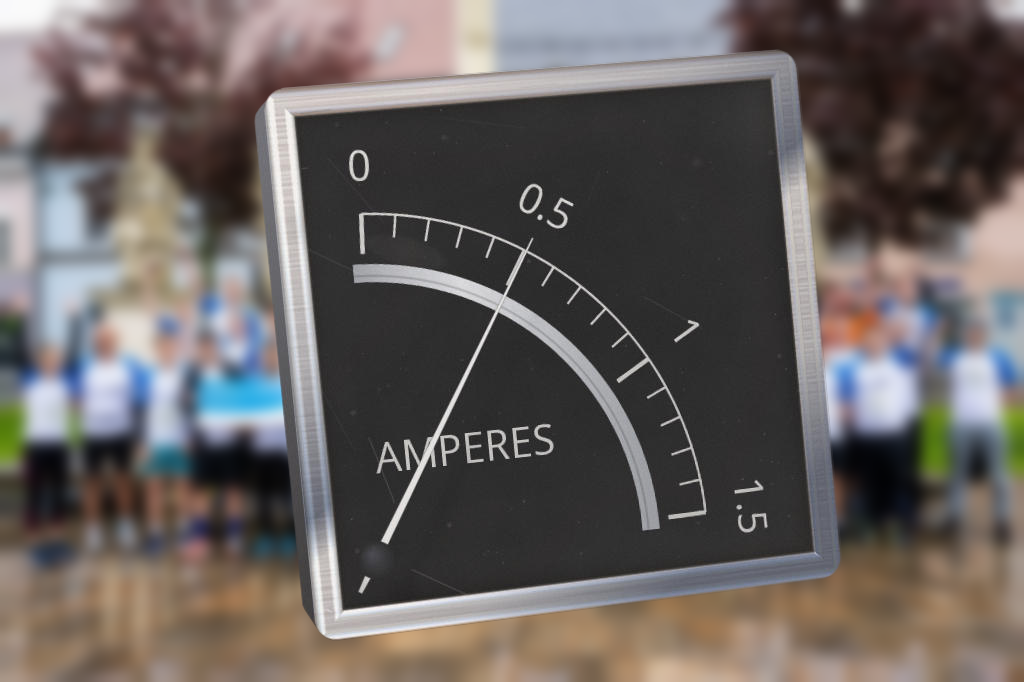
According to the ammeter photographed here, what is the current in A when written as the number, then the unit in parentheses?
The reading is 0.5 (A)
